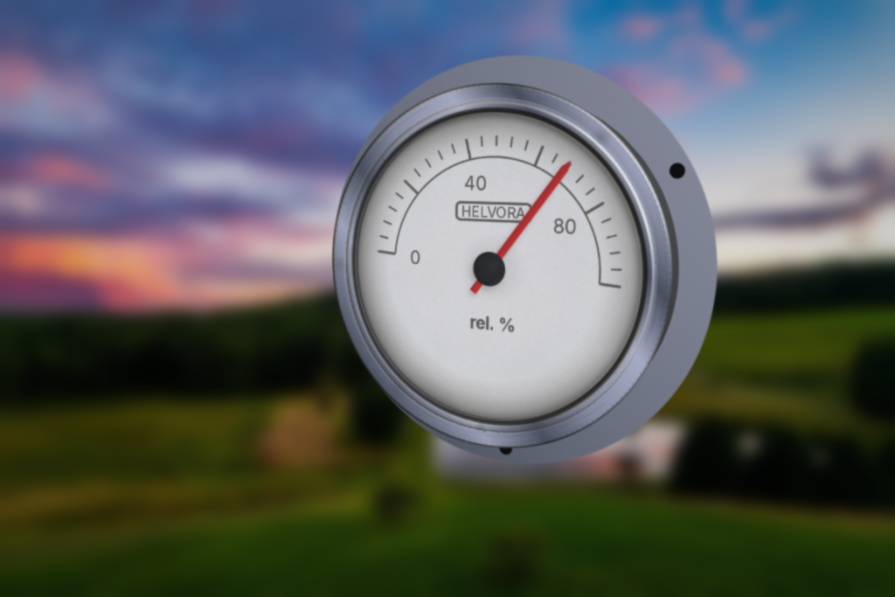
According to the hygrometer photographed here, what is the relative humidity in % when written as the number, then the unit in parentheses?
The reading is 68 (%)
